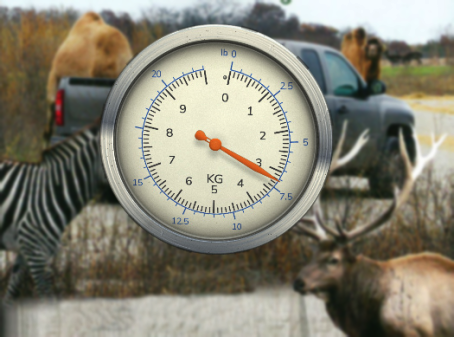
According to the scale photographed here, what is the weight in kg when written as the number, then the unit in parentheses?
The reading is 3.2 (kg)
